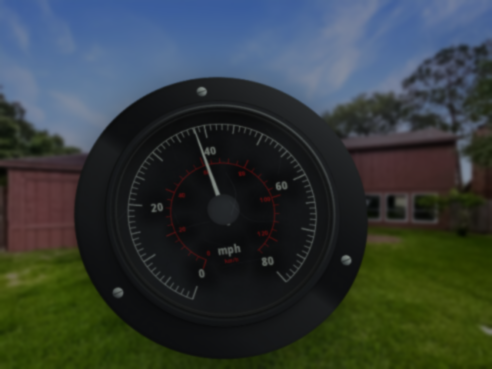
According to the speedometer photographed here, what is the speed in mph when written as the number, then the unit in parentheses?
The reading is 38 (mph)
